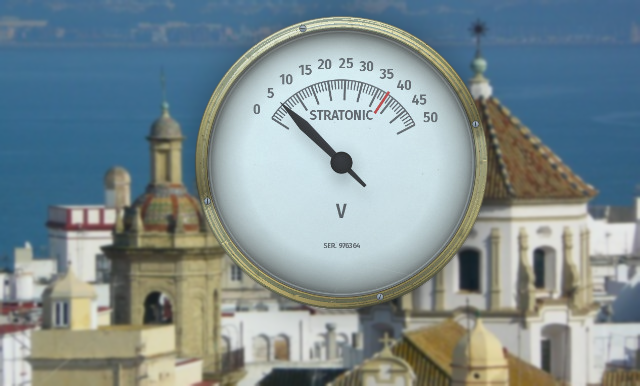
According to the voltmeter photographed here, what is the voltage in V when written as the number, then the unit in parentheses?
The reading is 5 (V)
